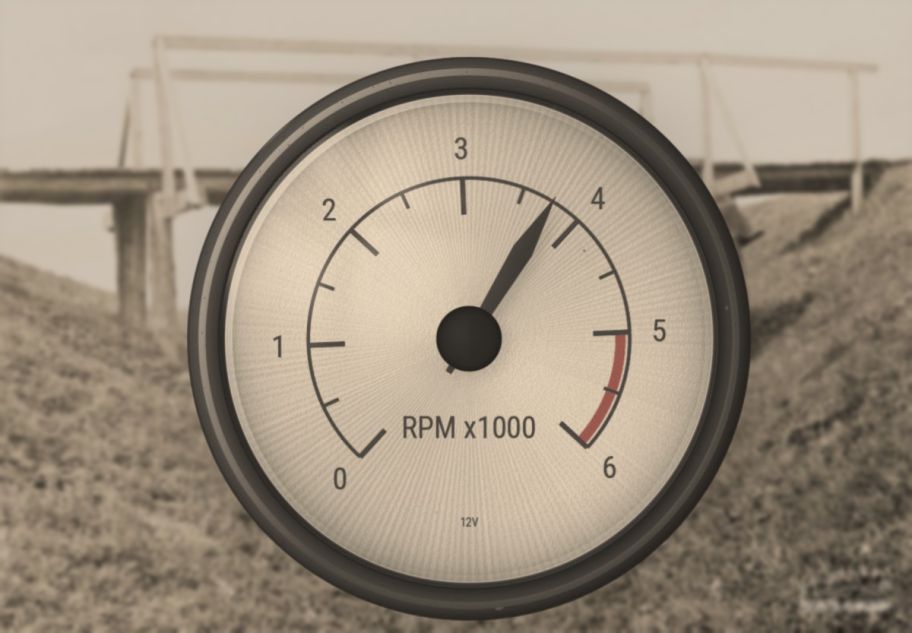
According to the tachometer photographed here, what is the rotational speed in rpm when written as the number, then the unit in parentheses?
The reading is 3750 (rpm)
